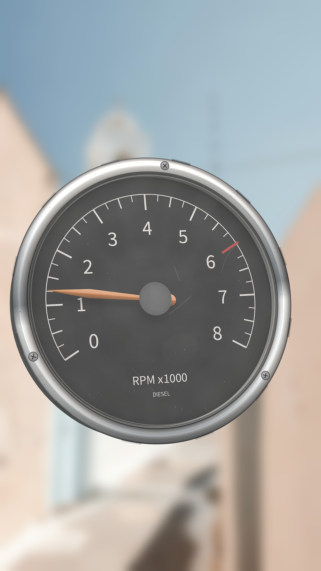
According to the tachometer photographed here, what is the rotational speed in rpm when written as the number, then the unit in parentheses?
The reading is 1250 (rpm)
